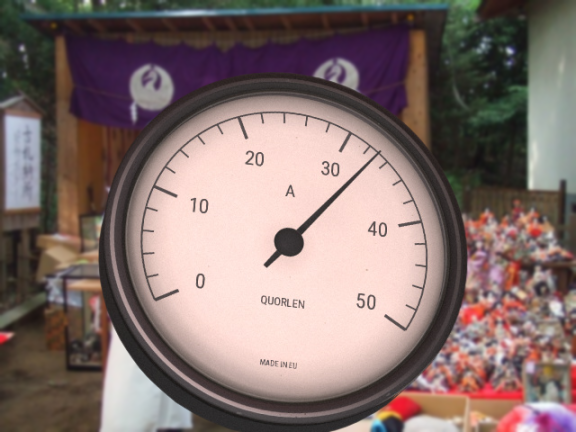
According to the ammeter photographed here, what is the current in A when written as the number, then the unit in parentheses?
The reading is 33 (A)
